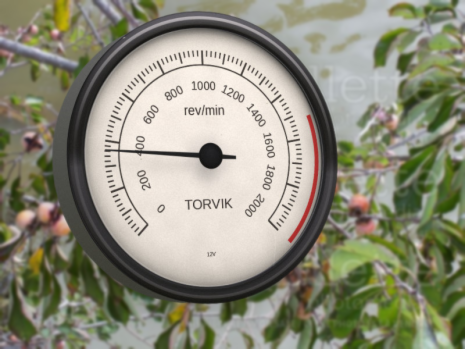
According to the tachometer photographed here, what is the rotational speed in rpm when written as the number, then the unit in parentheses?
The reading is 360 (rpm)
